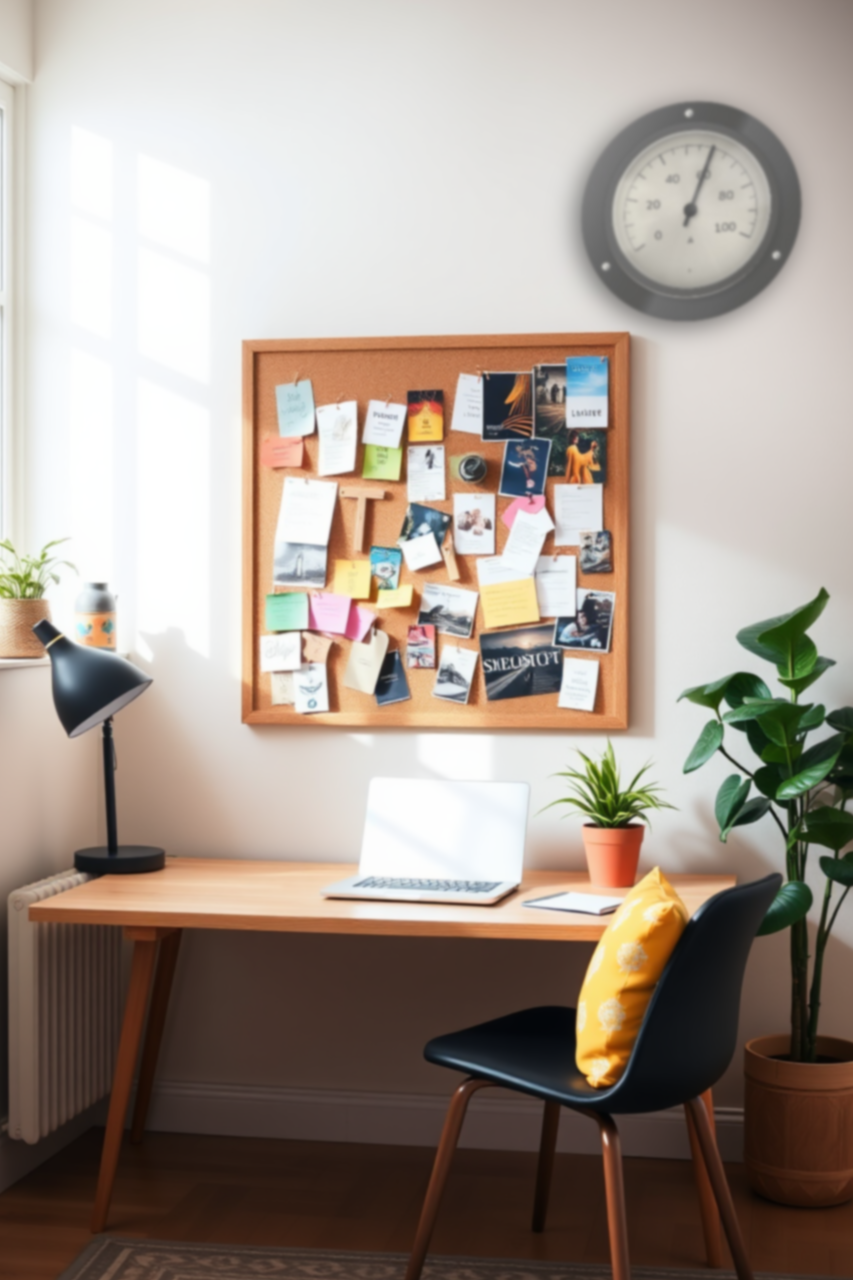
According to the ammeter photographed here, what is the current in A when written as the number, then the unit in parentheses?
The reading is 60 (A)
